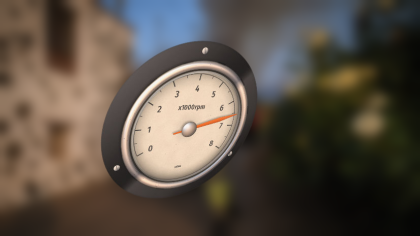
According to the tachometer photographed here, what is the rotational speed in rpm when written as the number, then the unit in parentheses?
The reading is 6500 (rpm)
